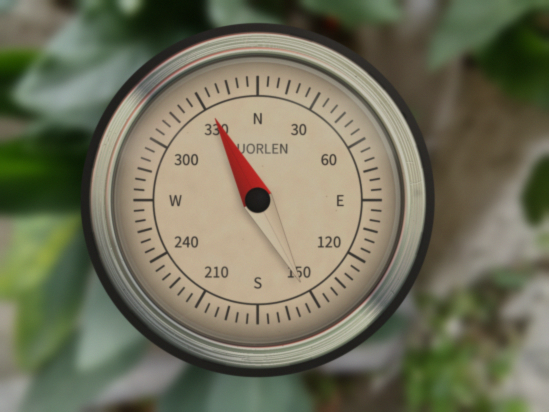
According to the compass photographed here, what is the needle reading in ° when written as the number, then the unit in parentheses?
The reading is 332.5 (°)
